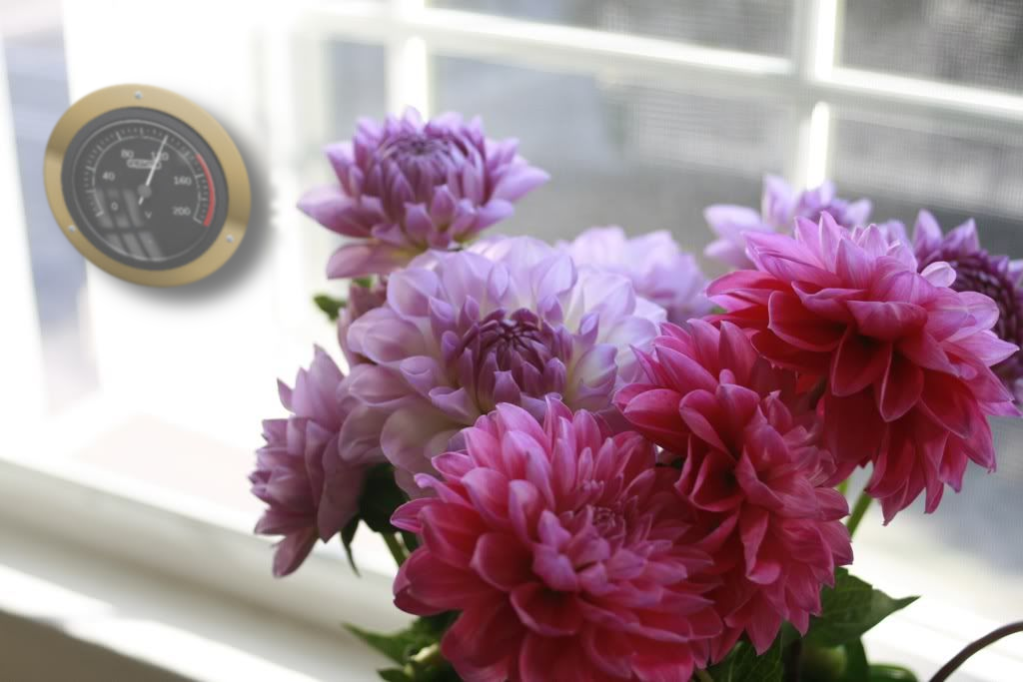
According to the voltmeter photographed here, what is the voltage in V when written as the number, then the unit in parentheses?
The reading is 120 (V)
